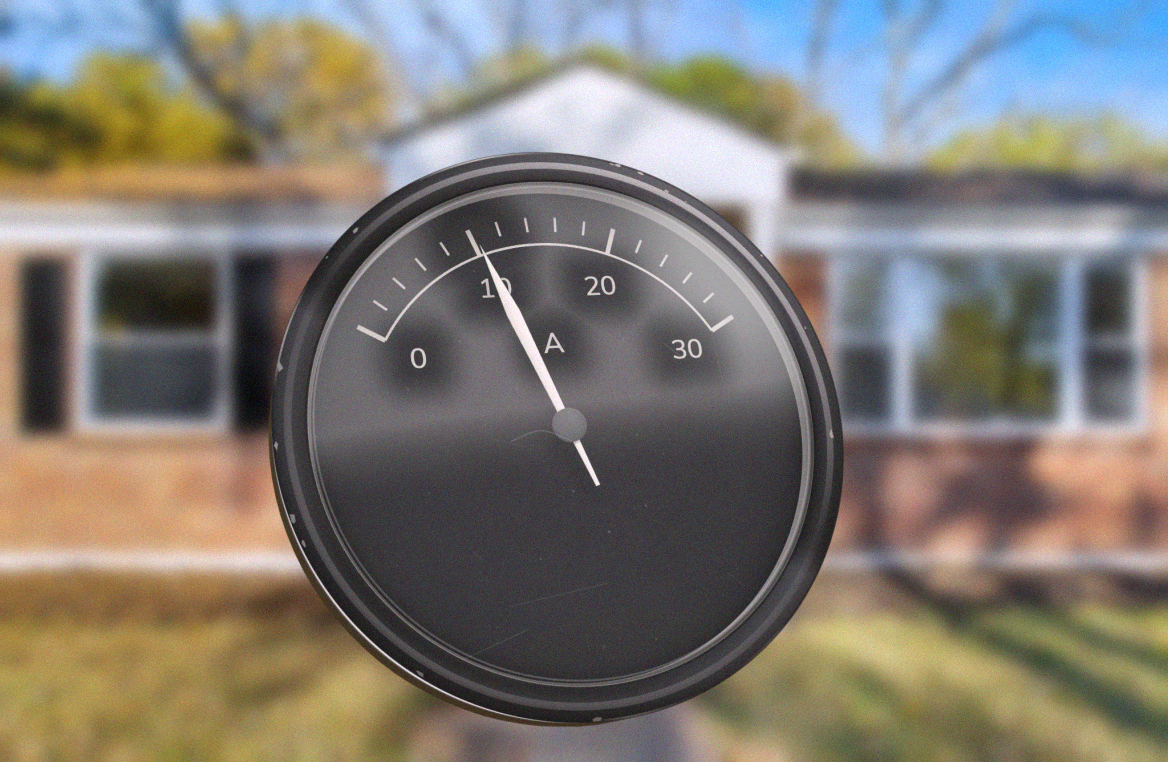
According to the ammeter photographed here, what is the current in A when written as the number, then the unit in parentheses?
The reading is 10 (A)
